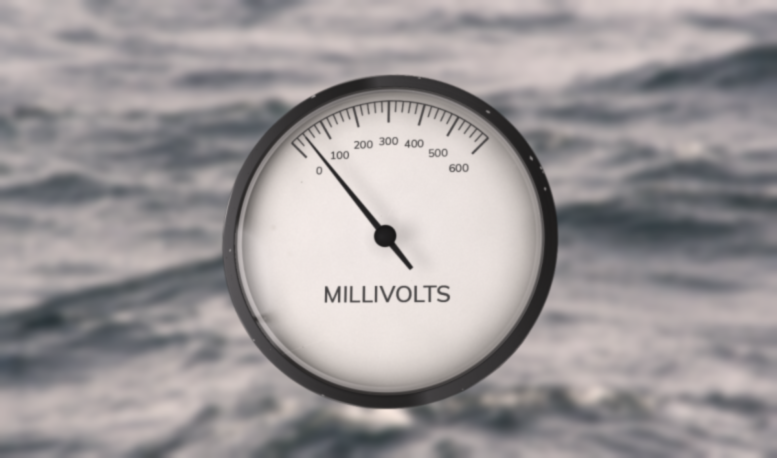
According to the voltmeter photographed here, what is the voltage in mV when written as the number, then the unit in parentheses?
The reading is 40 (mV)
